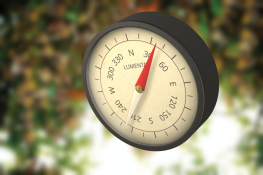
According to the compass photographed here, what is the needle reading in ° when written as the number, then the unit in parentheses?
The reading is 37.5 (°)
